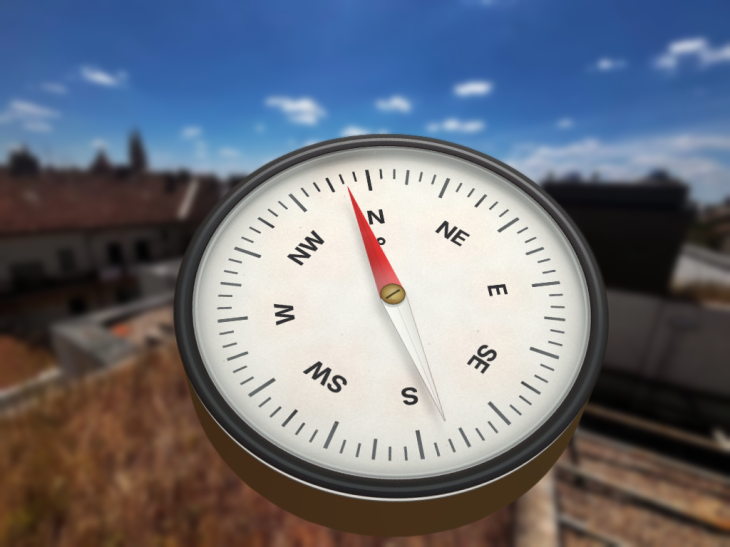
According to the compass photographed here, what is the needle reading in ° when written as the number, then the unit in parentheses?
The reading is 350 (°)
